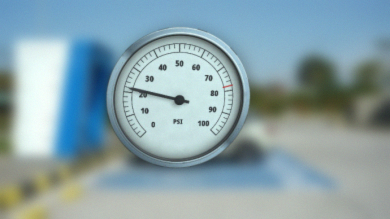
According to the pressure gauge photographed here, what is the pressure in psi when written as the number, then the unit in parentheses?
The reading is 22 (psi)
